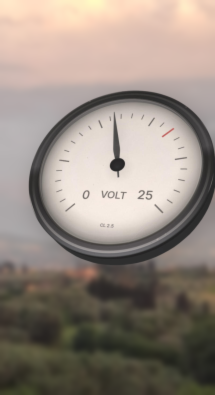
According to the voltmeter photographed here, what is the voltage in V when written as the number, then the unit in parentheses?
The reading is 11.5 (V)
